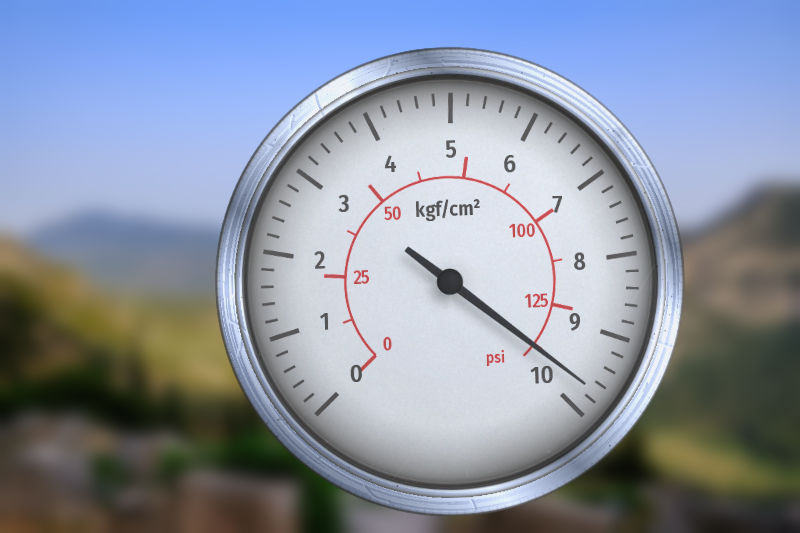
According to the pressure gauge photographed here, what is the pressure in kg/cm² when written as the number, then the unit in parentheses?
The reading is 9.7 (kg/cm²)
